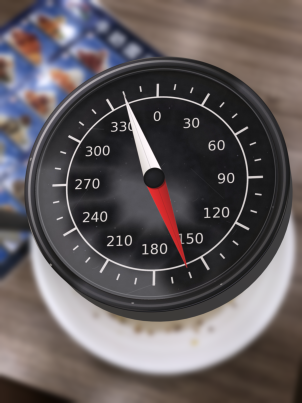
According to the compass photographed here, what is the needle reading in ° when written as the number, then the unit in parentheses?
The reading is 160 (°)
